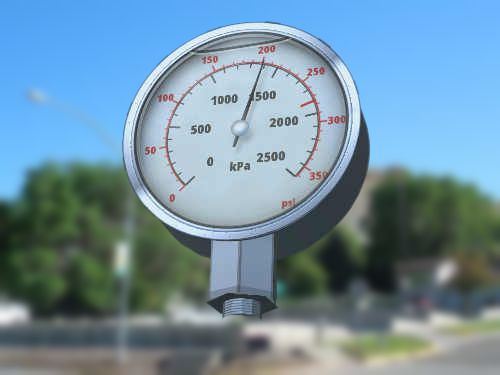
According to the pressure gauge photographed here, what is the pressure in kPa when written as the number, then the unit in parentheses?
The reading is 1400 (kPa)
